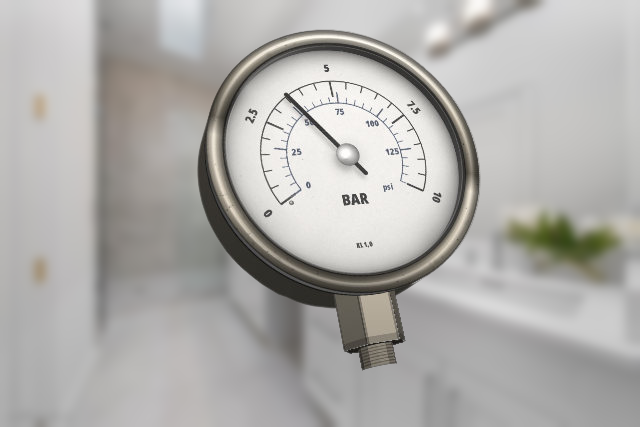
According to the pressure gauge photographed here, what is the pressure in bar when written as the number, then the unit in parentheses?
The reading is 3.5 (bar)
